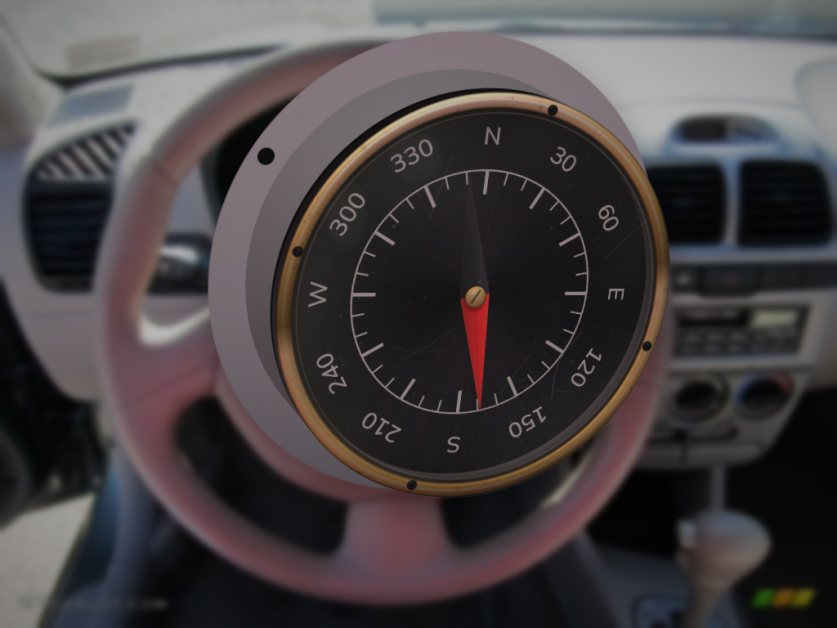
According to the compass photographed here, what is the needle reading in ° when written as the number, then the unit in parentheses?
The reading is 170 (°)
